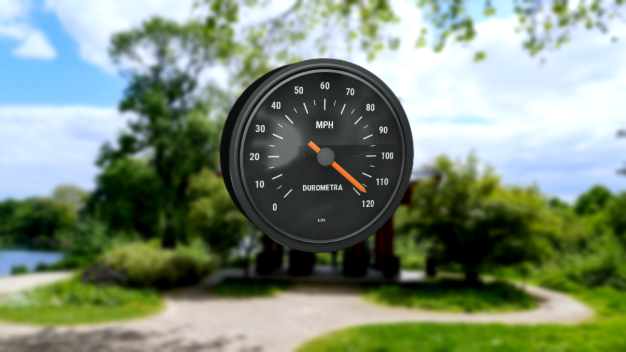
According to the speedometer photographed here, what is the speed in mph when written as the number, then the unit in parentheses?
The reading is 117.5 (mph)
